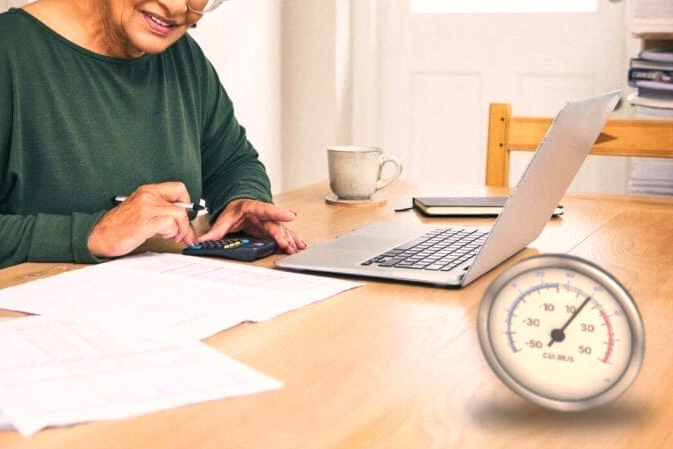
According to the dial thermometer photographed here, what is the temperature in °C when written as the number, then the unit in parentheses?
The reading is 15 (°C)
